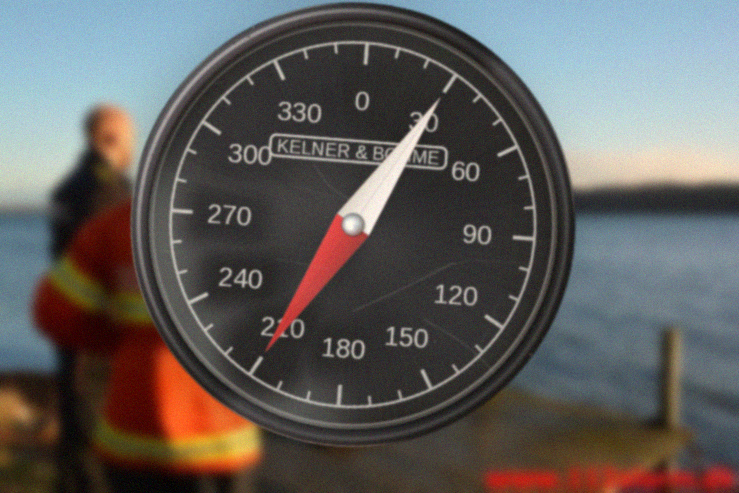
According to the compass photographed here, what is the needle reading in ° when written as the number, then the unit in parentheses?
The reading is 210 (°)
